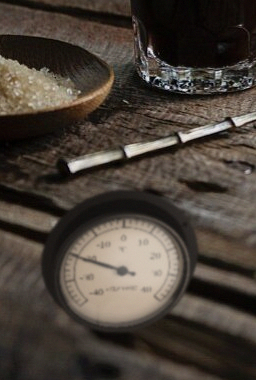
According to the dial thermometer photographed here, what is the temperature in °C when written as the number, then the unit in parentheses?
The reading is -20 (°C)
